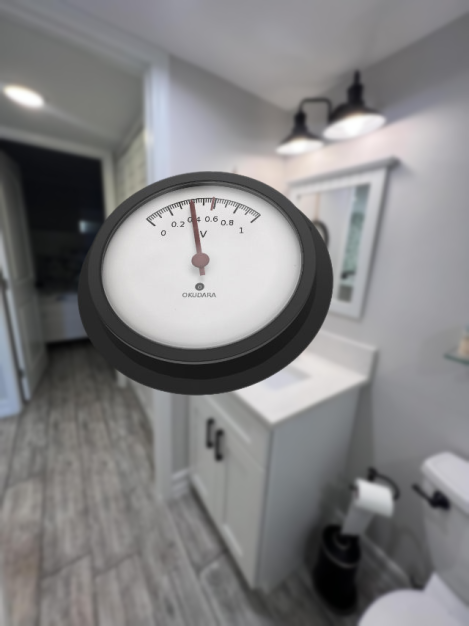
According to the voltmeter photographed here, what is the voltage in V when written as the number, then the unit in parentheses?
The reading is 0.4 (V)
